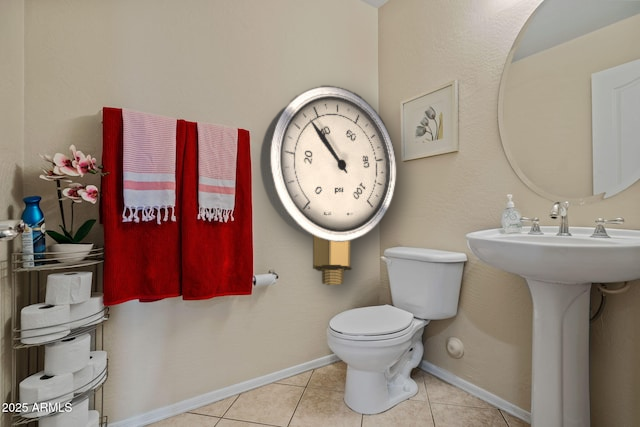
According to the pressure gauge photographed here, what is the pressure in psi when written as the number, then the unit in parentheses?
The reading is 35 (psi)
